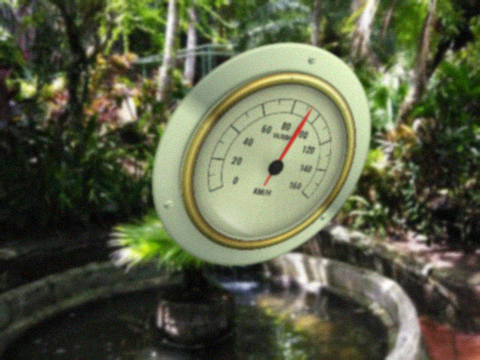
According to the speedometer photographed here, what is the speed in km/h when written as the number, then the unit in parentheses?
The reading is 90 (km/h)
